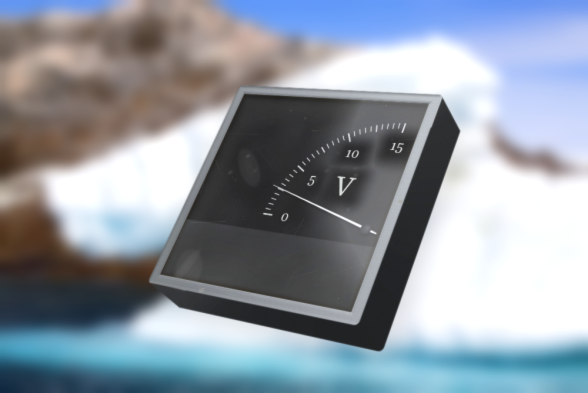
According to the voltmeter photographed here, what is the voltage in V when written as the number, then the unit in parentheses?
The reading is 2.5 (V)
